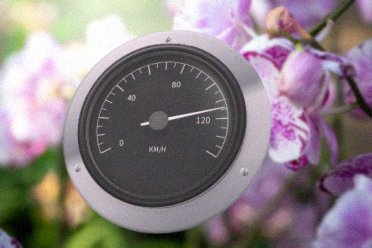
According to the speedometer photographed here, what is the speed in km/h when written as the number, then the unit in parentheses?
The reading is 115 (km/h)
